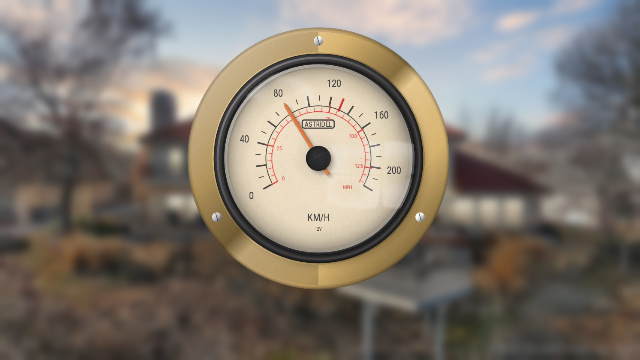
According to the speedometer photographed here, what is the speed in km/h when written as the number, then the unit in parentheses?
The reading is 80 (km/h)
